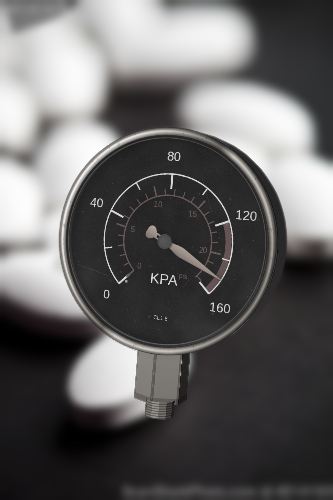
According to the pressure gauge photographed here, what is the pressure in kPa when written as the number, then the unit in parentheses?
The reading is 150 (kPa)
